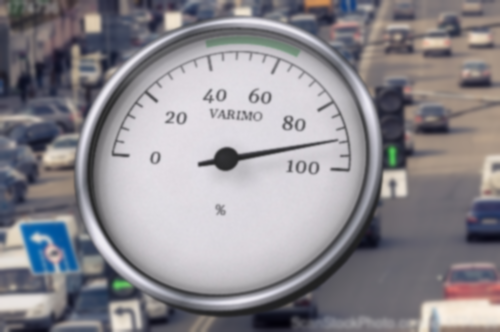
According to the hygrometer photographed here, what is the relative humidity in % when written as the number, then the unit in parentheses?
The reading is 92 (%)
